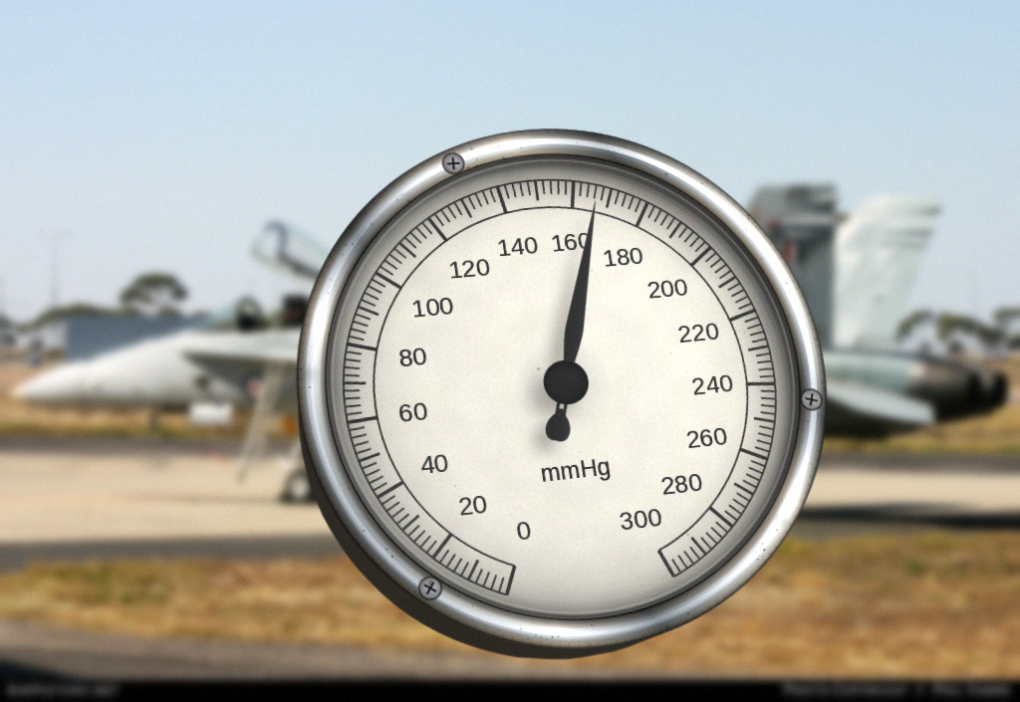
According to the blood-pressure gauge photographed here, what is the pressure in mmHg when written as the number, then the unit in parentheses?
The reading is 166 (mmHg)
